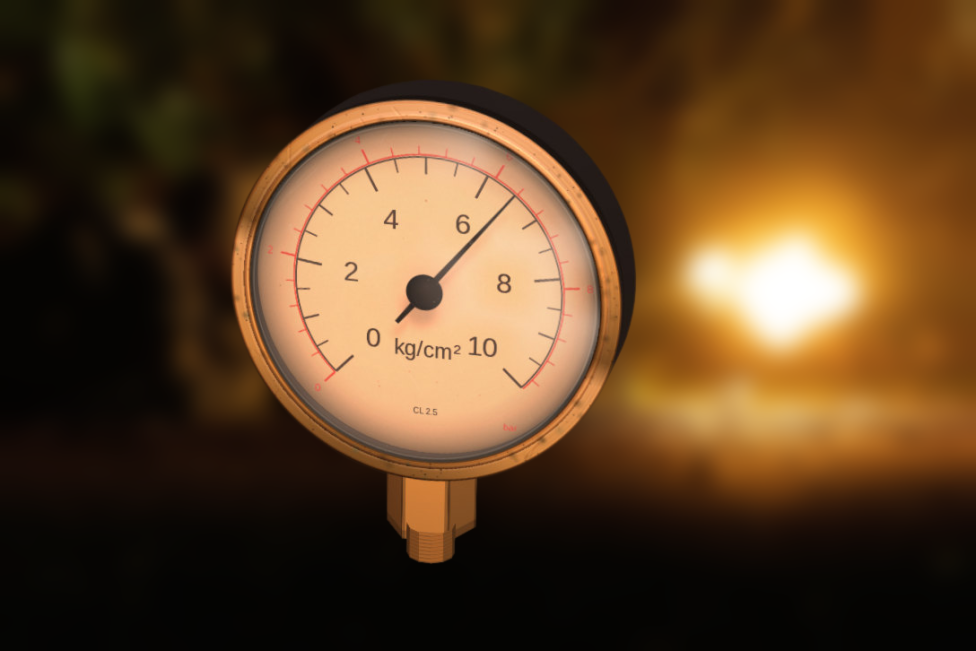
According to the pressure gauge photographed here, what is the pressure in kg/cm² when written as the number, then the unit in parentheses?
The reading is 6.5 (kg/cm²)
